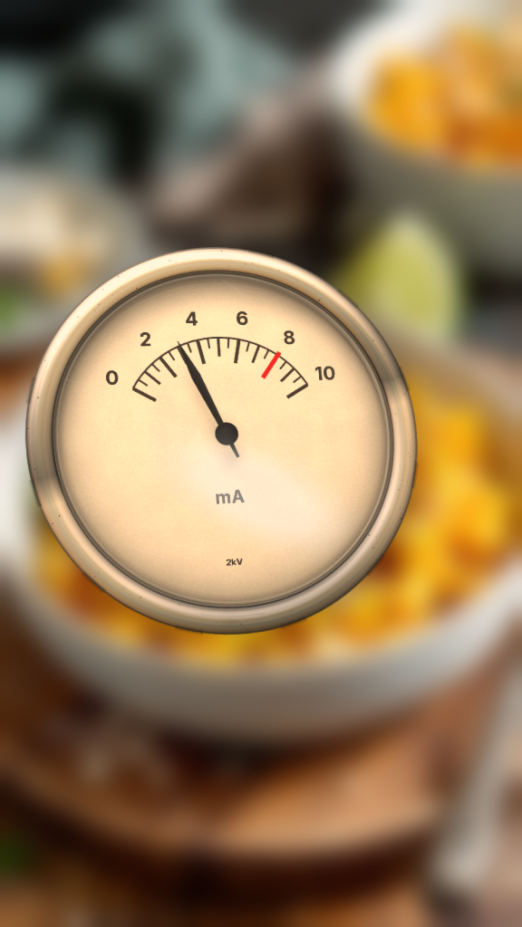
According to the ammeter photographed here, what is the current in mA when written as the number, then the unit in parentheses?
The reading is 3 (mA)
